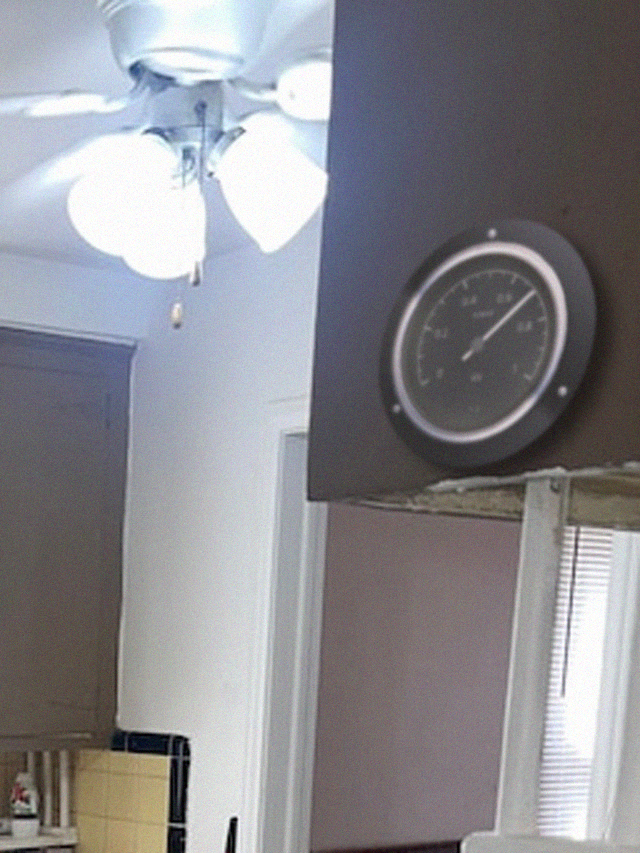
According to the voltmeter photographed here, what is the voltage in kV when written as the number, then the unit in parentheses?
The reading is 0.7 (kV)
